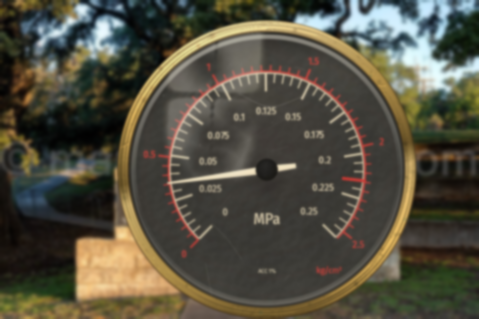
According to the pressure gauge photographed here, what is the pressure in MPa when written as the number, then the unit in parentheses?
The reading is 0.035 (MPa)
